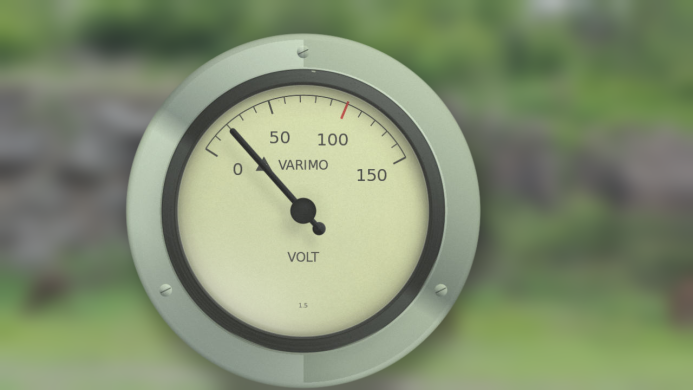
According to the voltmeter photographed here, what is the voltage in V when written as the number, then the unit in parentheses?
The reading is 20 (V)
